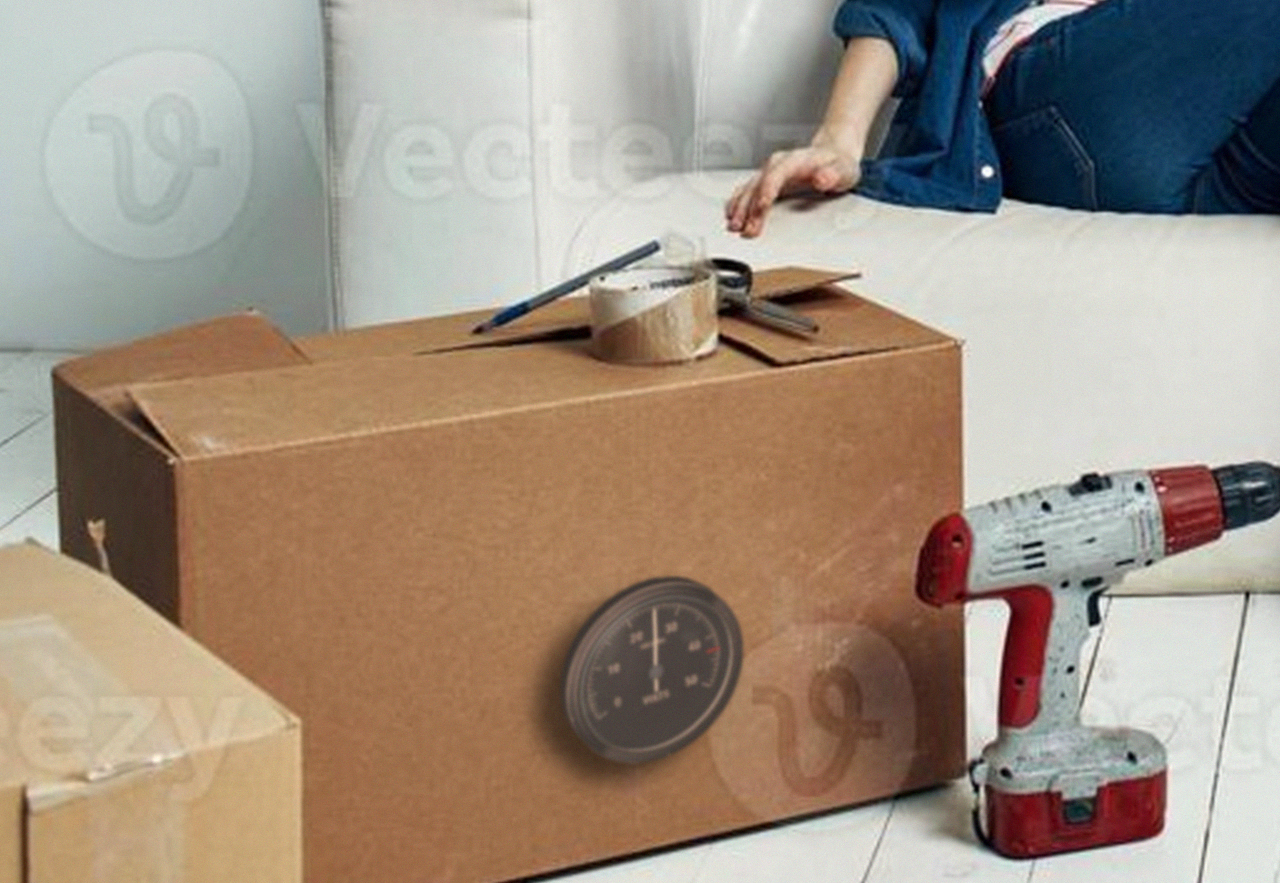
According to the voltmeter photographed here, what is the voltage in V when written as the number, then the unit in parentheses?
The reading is 25 (V)
